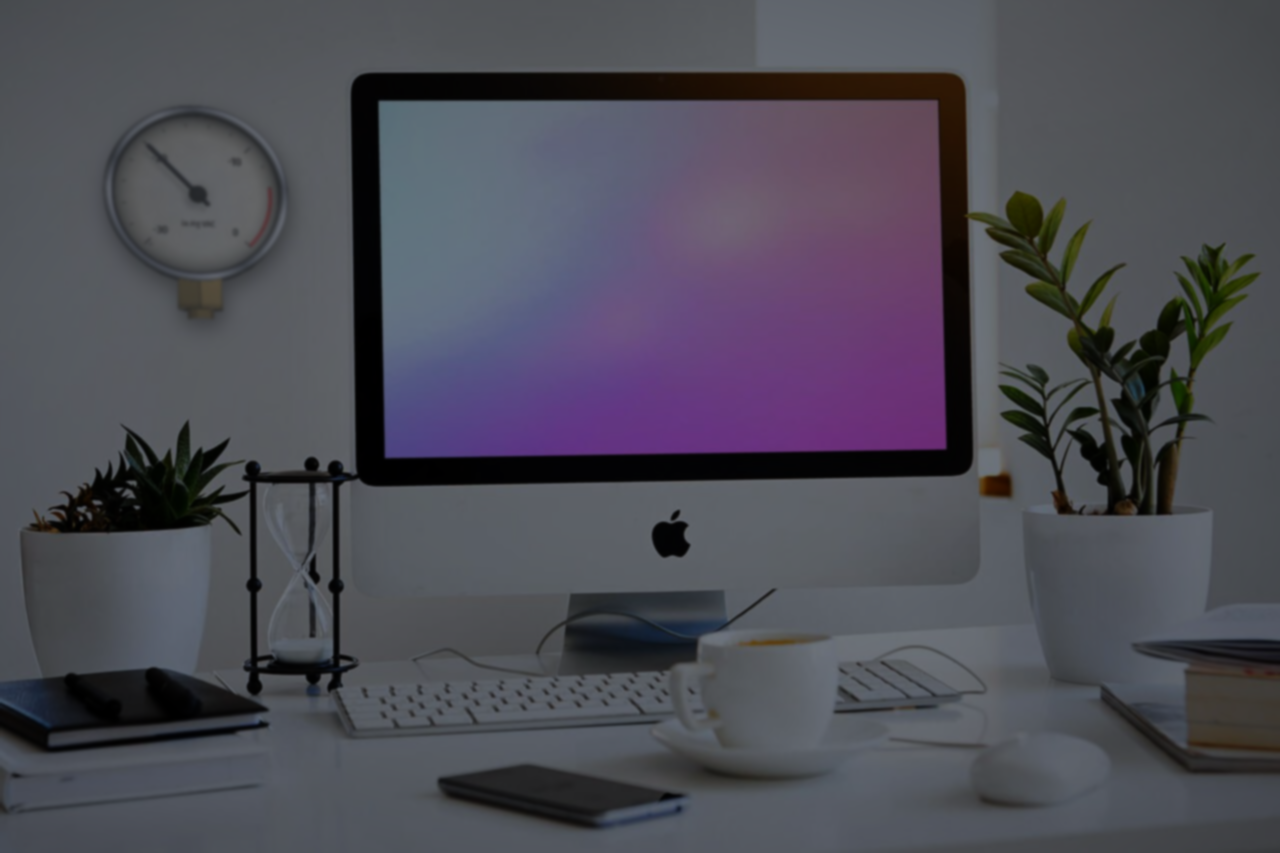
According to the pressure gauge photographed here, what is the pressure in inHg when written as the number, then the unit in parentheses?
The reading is -20 (inHg)
